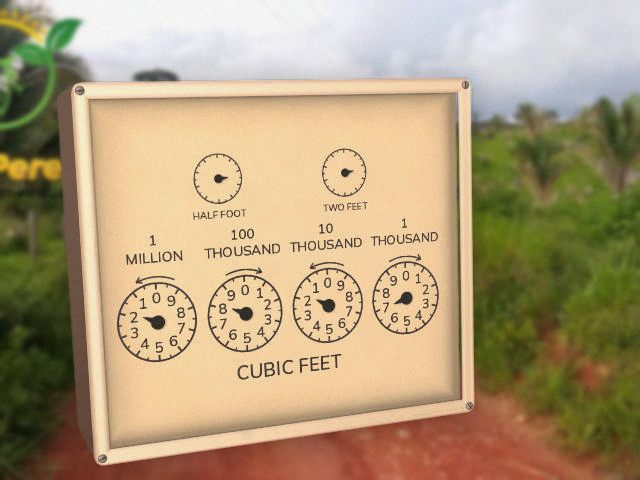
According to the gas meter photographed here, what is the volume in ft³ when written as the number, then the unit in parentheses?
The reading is 181700 (ft³)
